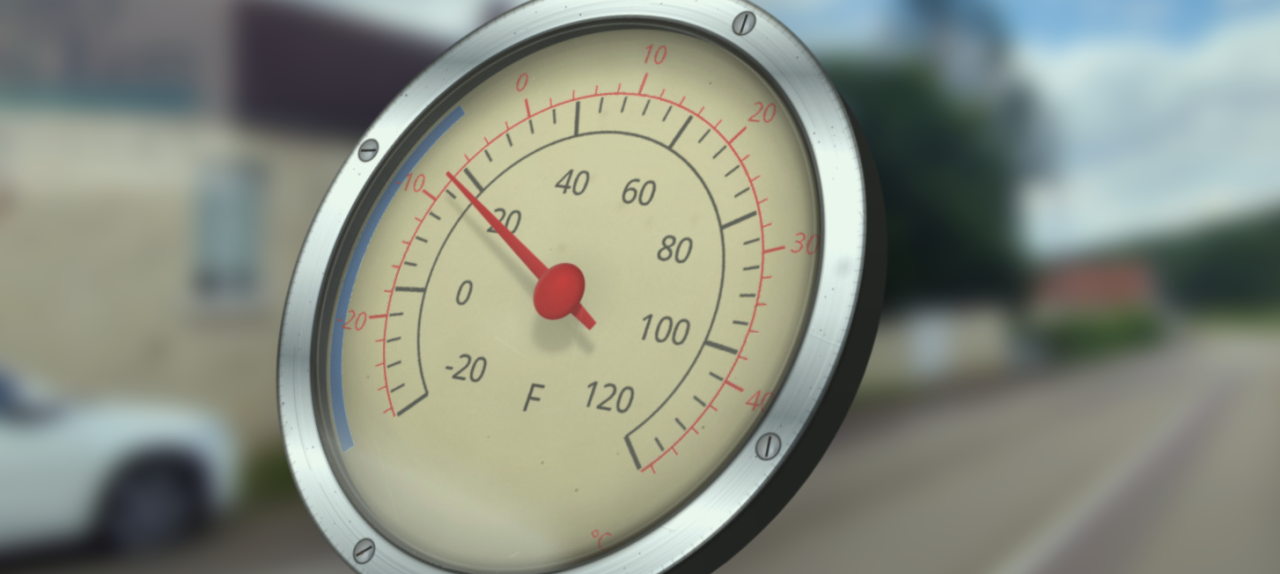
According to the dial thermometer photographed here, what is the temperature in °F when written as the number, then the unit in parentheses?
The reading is 18 (°F)
